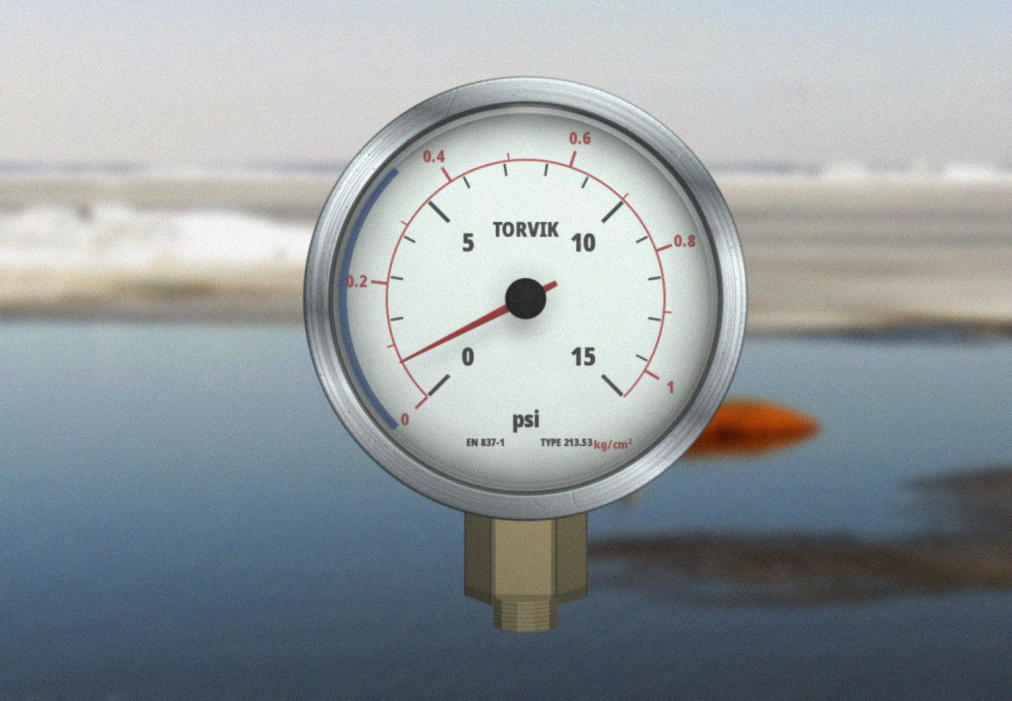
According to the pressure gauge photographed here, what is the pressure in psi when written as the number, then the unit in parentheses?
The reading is 1 (psi)
